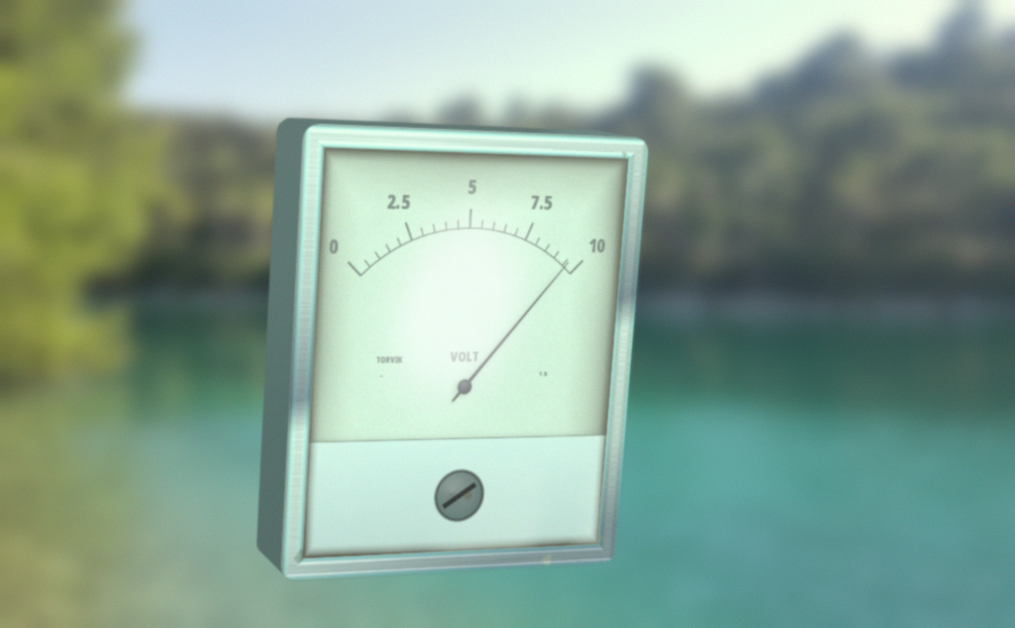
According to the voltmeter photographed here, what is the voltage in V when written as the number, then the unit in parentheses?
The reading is 9.5 (V)
